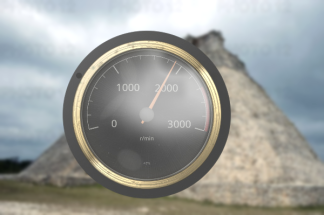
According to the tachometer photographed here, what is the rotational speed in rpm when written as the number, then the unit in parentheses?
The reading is 1900 (rpm)
